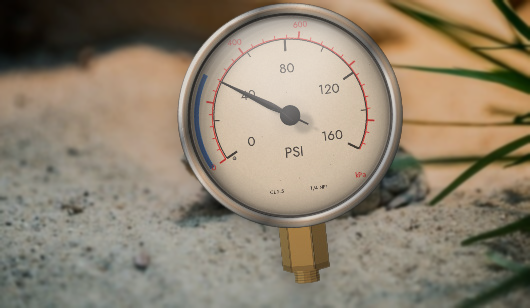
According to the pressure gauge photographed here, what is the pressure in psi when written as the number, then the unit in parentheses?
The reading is 40 (psi)
